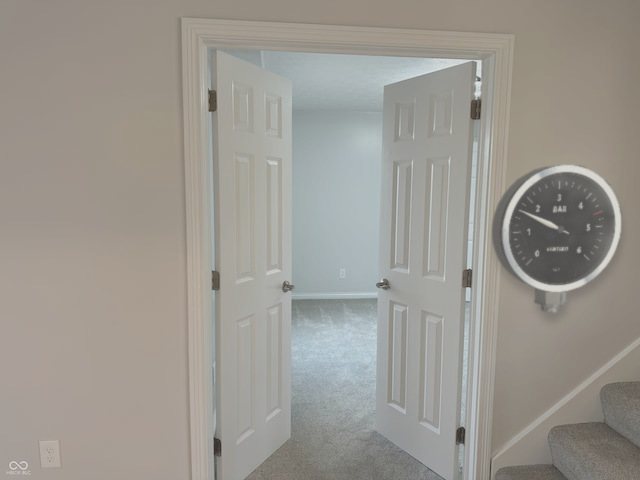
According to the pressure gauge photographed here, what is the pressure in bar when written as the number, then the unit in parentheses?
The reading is 1.6 (bar)
